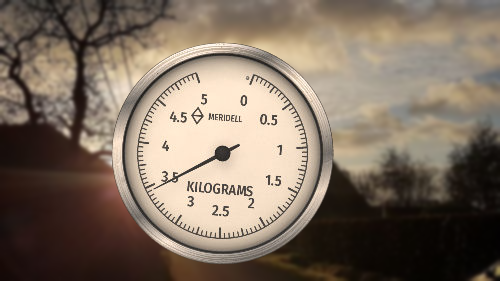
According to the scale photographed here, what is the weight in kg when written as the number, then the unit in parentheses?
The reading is 3.45 (kg)
